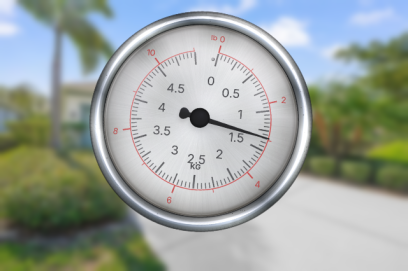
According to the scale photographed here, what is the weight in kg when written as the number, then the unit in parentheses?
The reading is 1.35 (kg)
